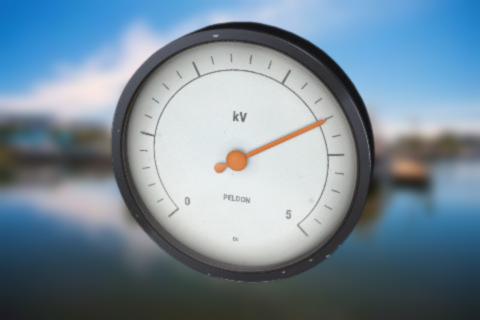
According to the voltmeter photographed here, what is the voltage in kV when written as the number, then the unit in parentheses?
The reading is 3.6 (kV)
